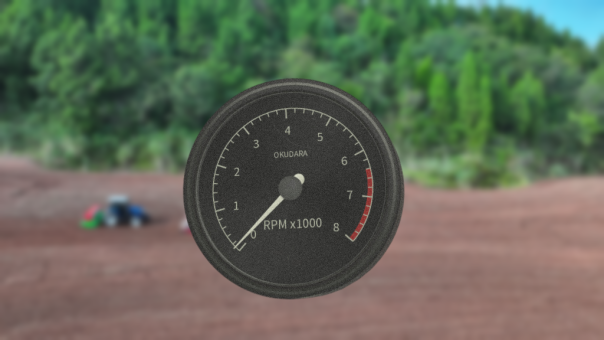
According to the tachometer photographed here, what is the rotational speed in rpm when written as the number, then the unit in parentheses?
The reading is 100 (rpm)
